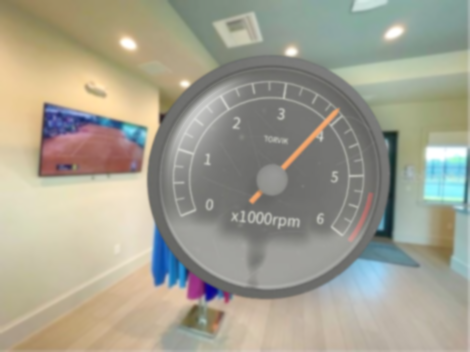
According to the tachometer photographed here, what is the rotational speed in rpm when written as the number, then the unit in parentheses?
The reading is 3875 (rpm)
